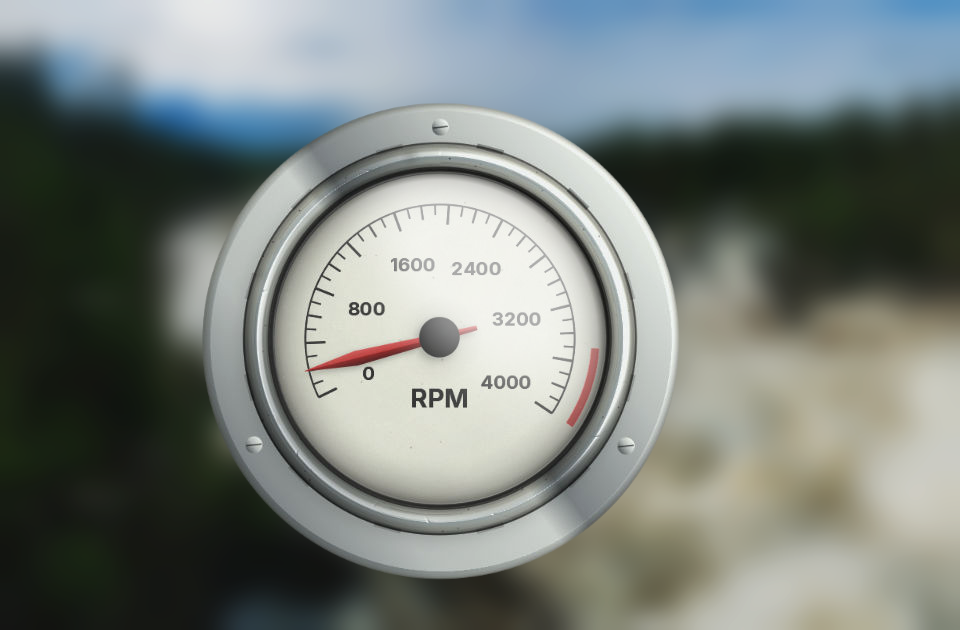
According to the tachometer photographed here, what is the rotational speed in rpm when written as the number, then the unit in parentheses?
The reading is 200 (rpm)
